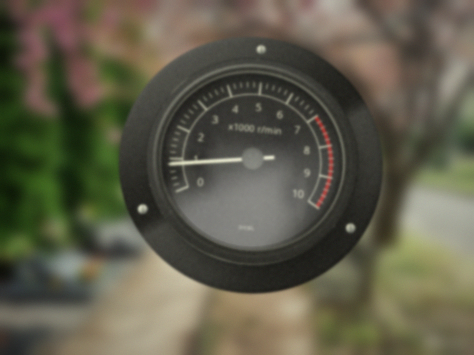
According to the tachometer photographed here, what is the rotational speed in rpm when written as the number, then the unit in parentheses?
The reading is 800 (rpm)
